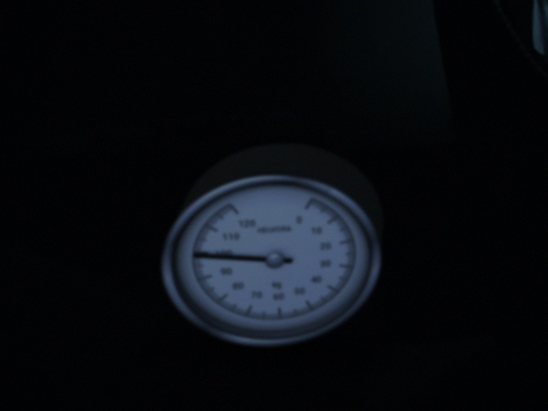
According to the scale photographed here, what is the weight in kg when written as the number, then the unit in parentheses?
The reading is 100 (kg)
